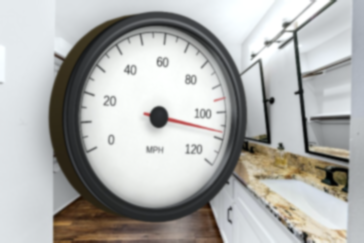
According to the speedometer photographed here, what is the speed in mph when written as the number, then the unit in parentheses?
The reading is 107.5 (mph)
